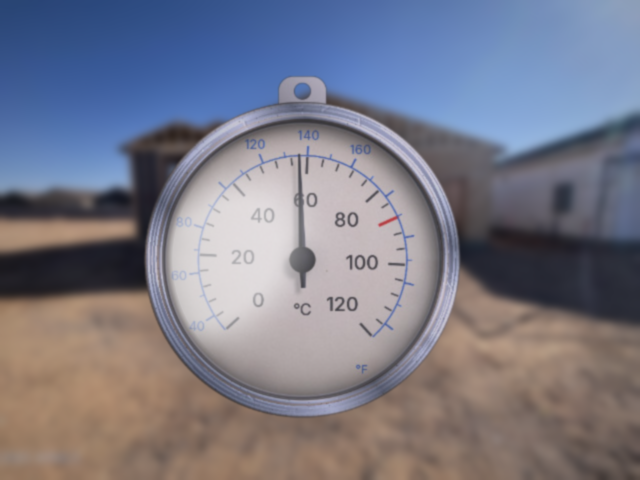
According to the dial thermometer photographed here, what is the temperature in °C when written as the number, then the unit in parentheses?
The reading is 58 (°C)
